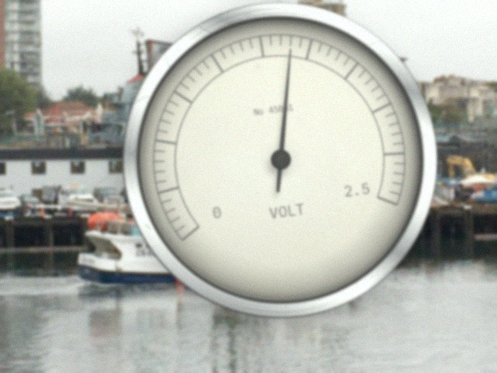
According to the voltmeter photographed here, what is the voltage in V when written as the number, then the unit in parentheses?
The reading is 1.4 (V)
